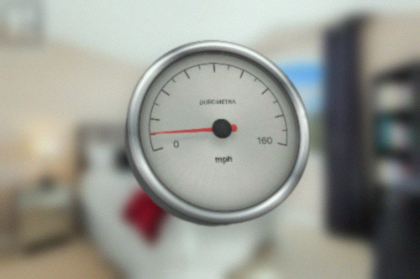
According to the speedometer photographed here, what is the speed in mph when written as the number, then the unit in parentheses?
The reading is 10 (mph)
